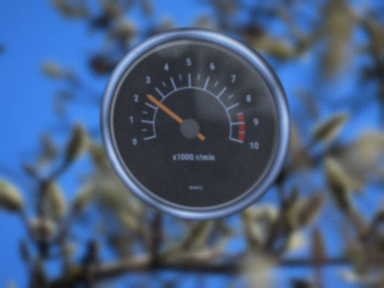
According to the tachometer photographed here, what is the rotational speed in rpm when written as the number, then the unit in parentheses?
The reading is 2500 (rpm)
